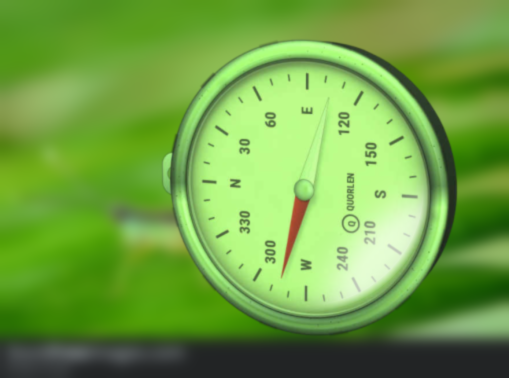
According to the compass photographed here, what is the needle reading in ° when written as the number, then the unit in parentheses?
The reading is 285 (°)
